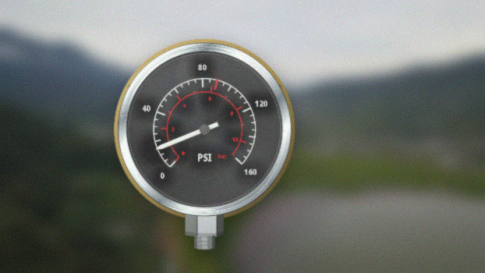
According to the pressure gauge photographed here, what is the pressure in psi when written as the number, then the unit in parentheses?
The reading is 15 (psi)
